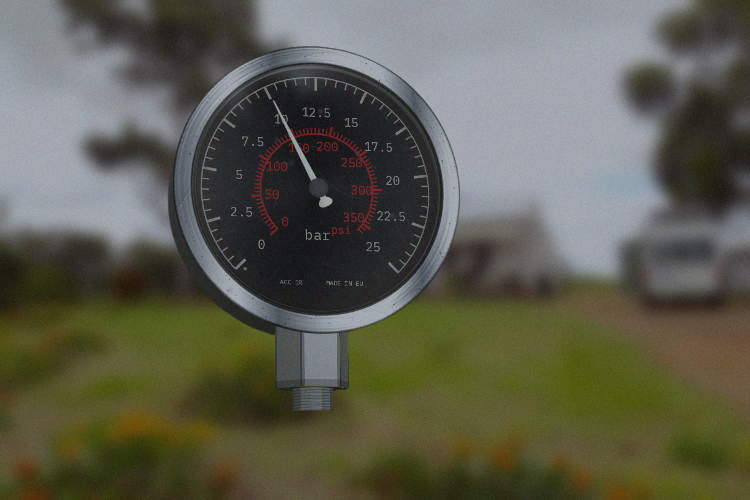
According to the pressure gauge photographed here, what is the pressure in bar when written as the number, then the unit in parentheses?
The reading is 10 (bar)
